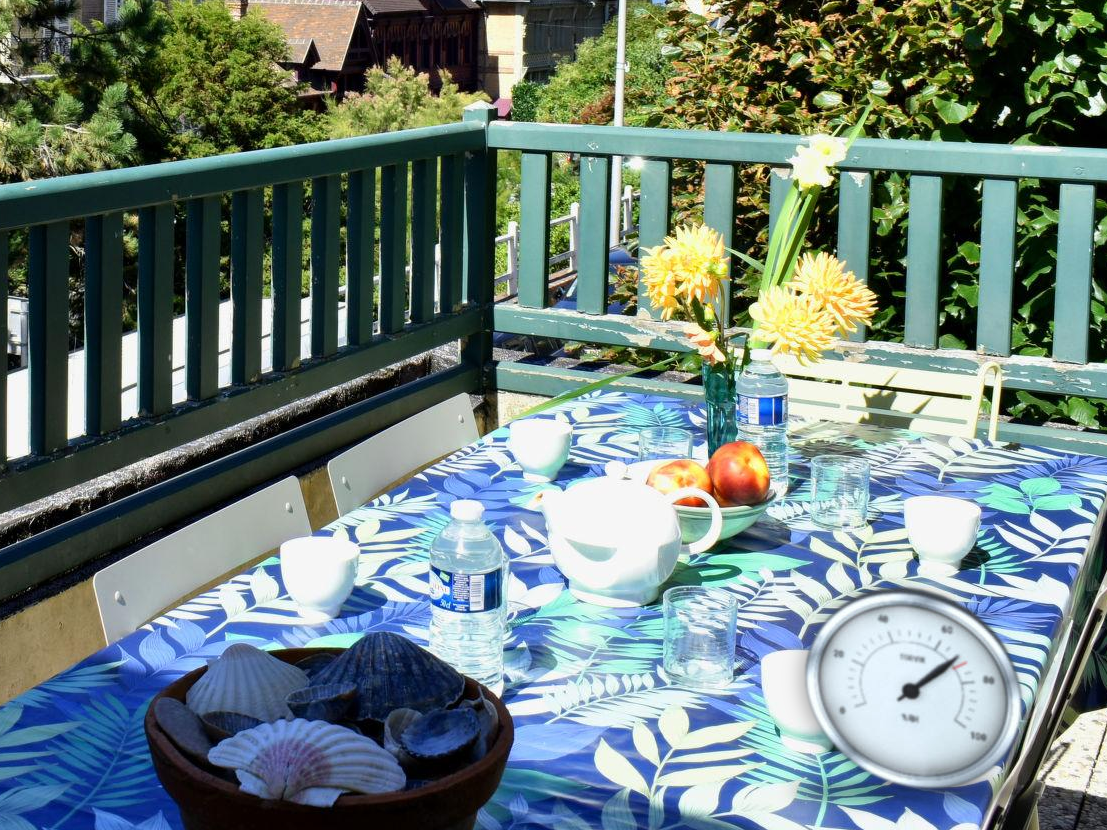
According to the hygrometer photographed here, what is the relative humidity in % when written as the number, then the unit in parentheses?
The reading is 68 (%)
